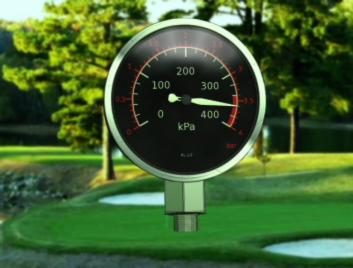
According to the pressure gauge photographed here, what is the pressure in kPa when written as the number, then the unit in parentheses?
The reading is 360 (kPa)
